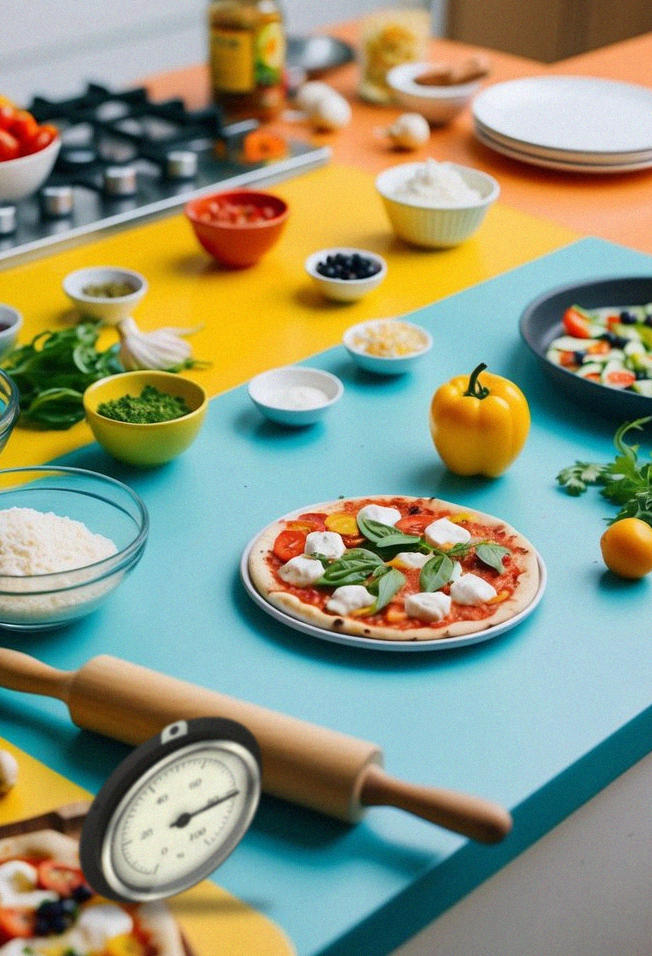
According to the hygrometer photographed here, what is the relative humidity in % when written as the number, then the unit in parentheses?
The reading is 80 (%)
